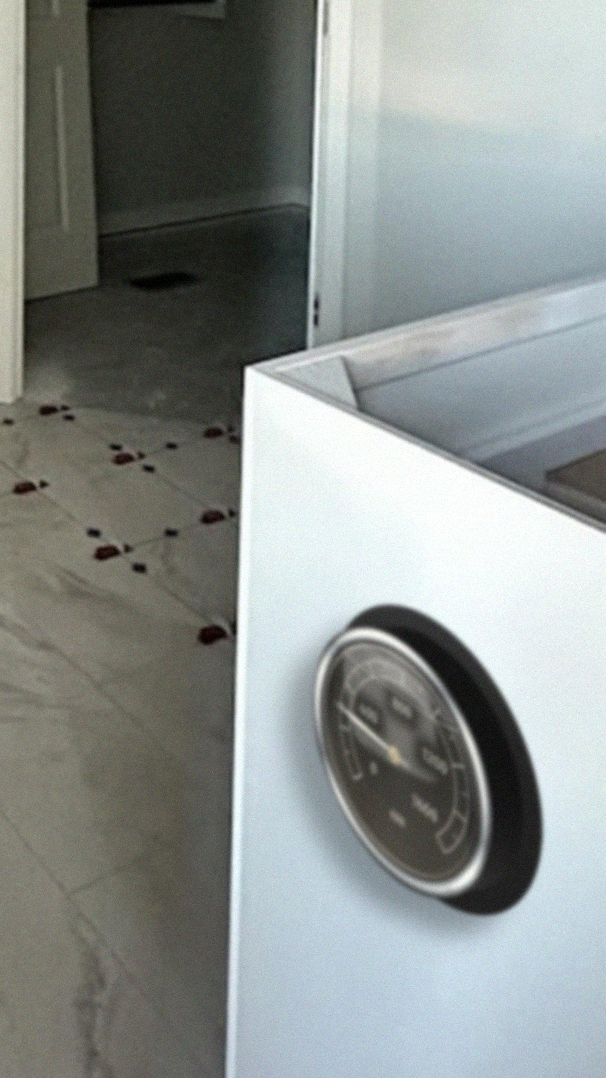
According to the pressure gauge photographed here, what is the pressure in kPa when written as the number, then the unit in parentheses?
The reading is 300 (kPa)
